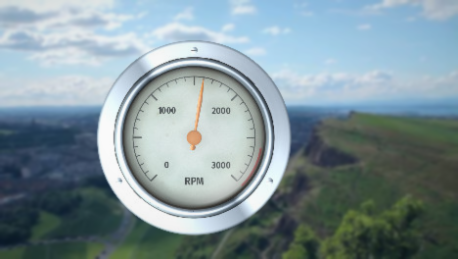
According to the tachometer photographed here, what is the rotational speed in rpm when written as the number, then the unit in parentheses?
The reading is 1600 (rpm)
